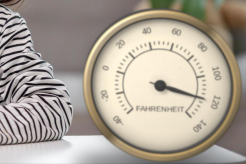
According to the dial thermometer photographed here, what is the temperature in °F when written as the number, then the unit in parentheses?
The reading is 120 (°F)
